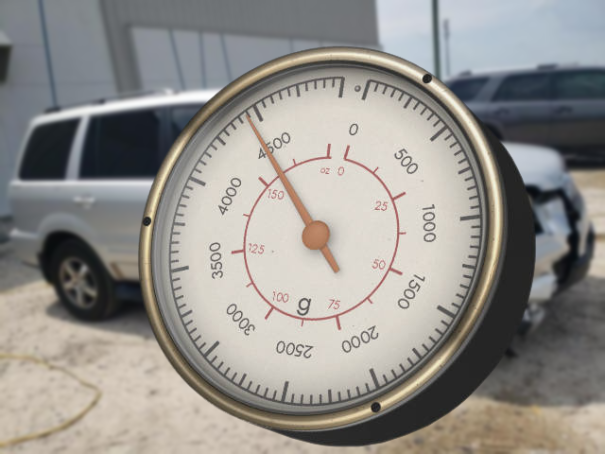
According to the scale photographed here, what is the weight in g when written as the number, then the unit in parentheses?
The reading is 4450 (g)
